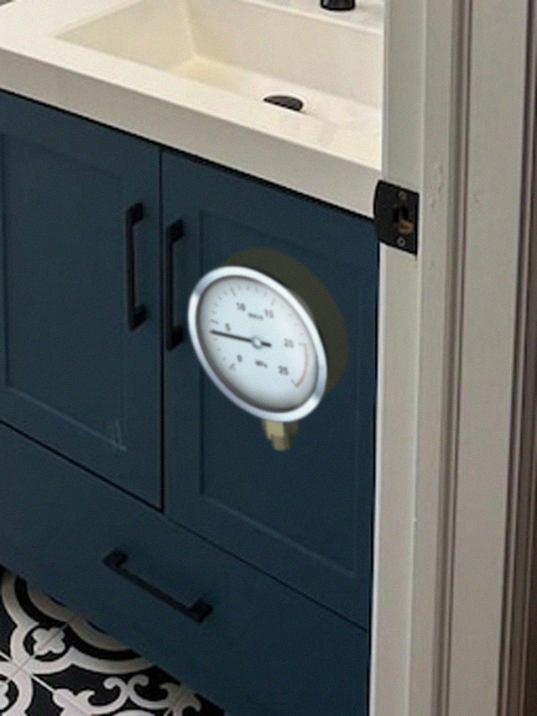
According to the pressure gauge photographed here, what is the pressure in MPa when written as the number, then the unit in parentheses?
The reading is 4 (MPa)
